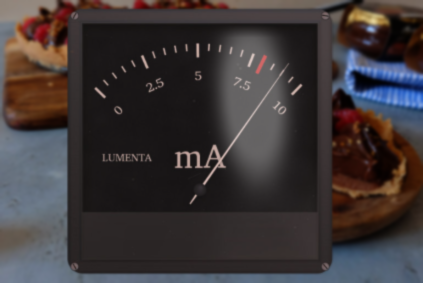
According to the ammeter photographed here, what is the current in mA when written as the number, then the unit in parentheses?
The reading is 9 (mA)
